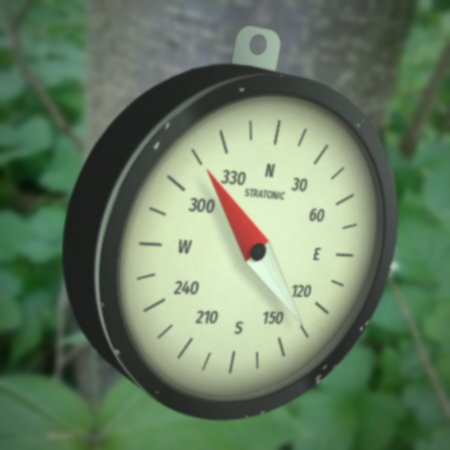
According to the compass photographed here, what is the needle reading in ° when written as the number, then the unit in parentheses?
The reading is 315 (°)
